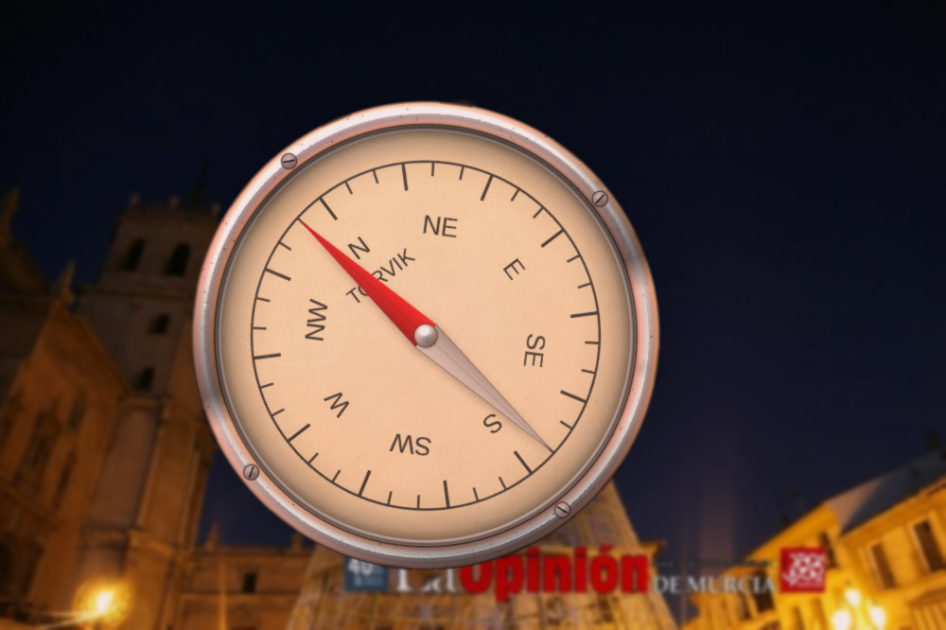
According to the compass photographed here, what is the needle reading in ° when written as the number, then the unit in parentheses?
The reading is 350 (°)
